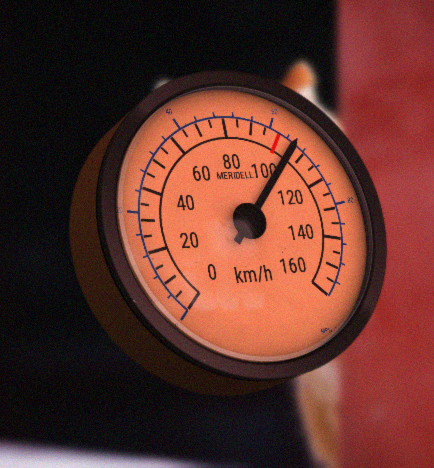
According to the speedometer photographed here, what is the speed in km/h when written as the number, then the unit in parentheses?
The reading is 105 (km/h)
